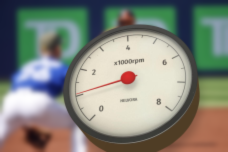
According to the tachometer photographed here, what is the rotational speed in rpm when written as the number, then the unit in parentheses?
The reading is 1000 (rpm)
